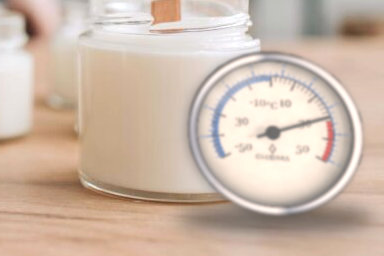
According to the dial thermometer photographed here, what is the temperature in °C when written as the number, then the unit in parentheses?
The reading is 30 (°C)
